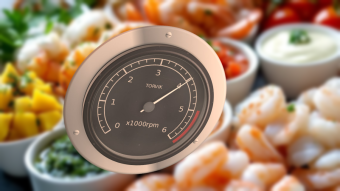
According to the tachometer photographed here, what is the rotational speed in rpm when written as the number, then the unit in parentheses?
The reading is 4000 (rpm)
